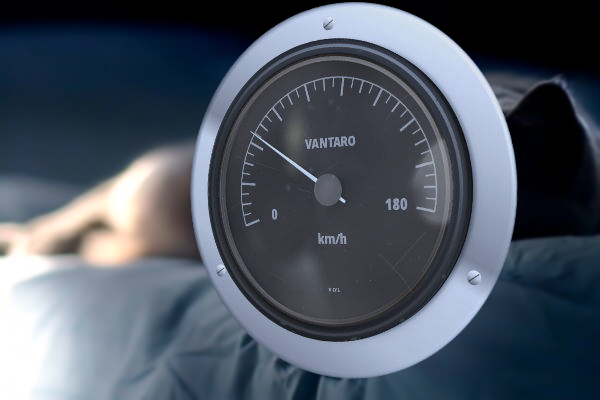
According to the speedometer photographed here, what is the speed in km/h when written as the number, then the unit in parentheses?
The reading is 45 (km/h)
